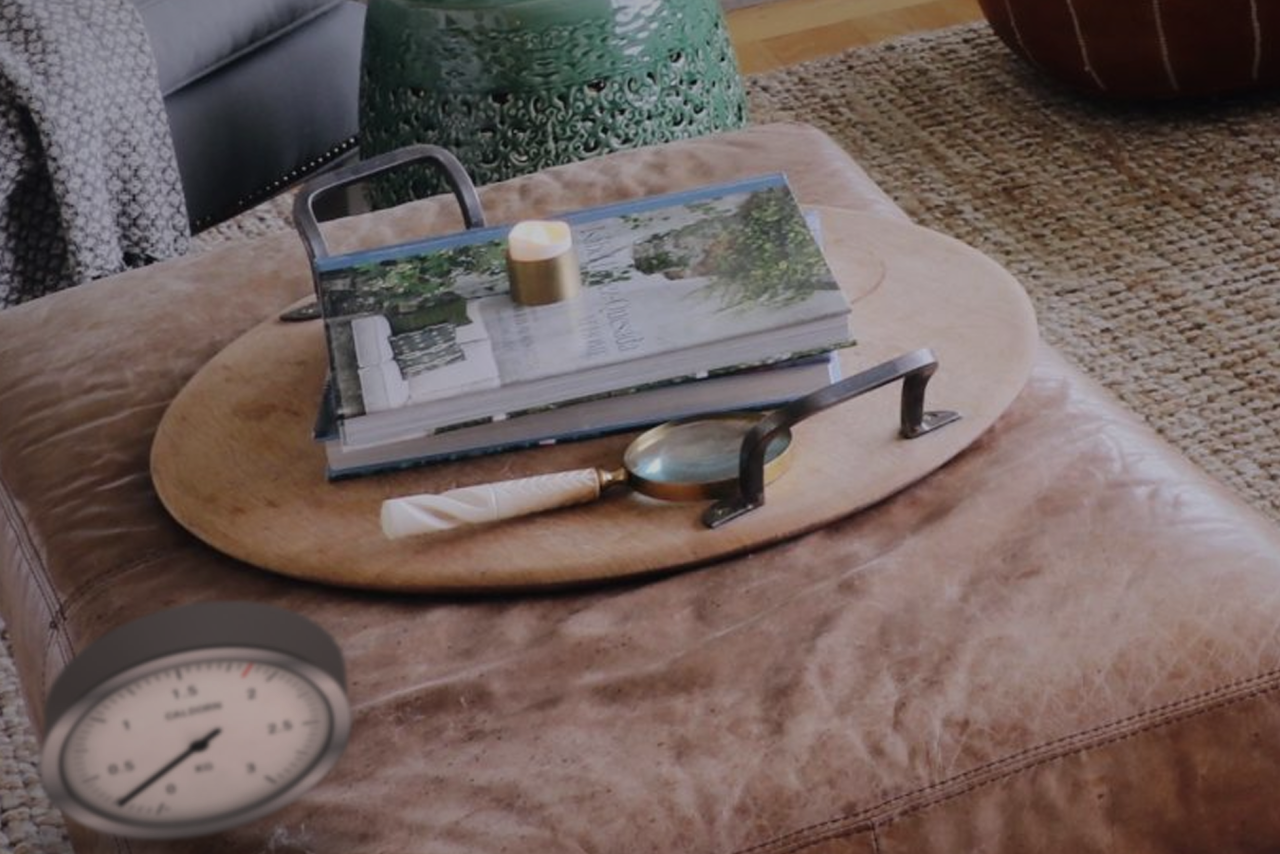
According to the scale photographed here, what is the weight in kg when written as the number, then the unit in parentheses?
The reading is 0.25 (kg)
